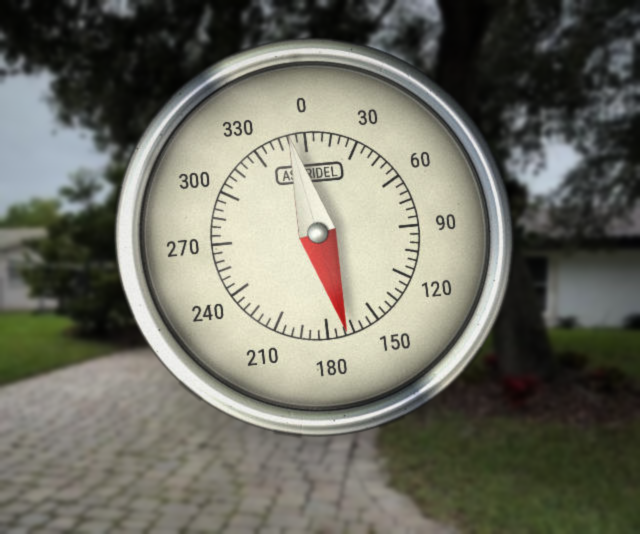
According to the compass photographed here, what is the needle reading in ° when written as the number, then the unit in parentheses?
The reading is 170 (°)
